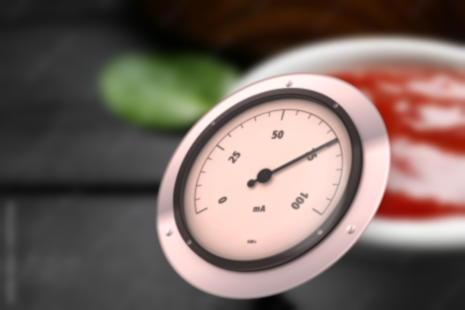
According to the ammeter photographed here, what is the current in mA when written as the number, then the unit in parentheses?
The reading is 75 (mA)
